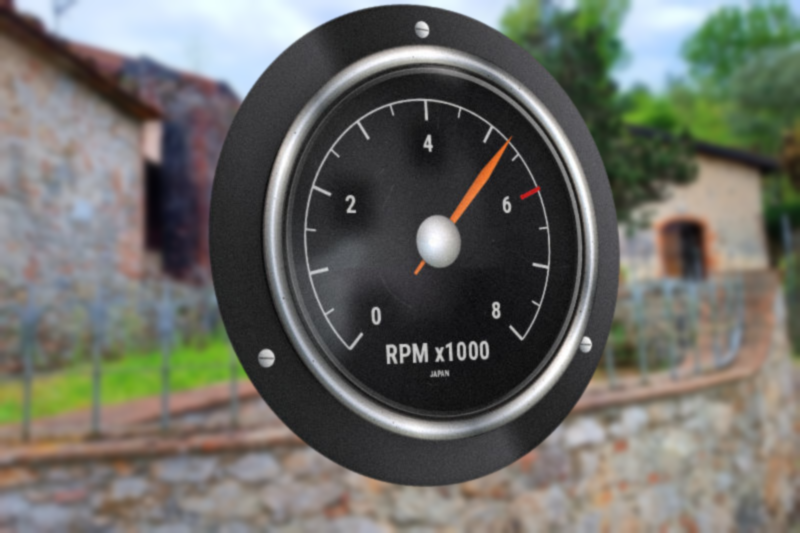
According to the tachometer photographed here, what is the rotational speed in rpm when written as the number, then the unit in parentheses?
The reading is 5250 (rpm)
